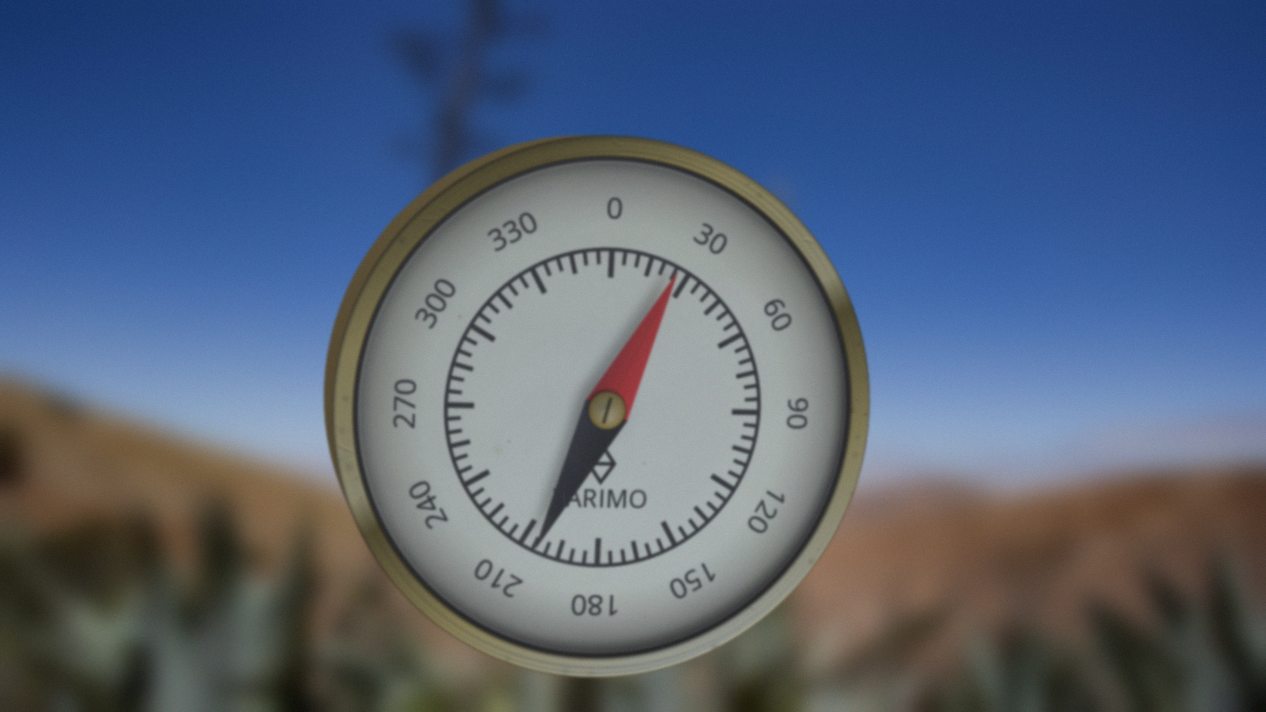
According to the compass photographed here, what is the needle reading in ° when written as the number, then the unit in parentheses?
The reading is 25 (°)
